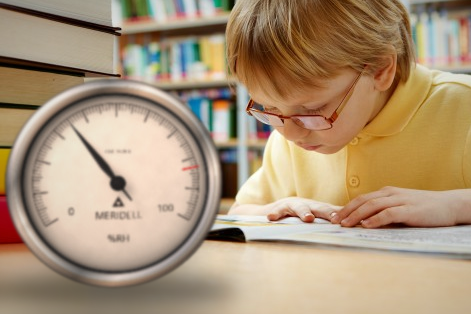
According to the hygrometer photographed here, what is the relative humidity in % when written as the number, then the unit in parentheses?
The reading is 35 (%)
